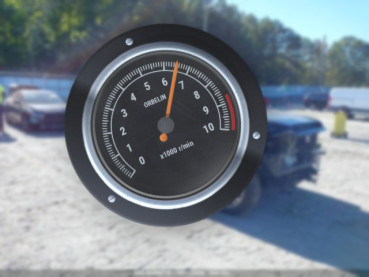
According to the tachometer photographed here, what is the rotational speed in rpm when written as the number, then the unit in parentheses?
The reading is 6500 (rpm)
